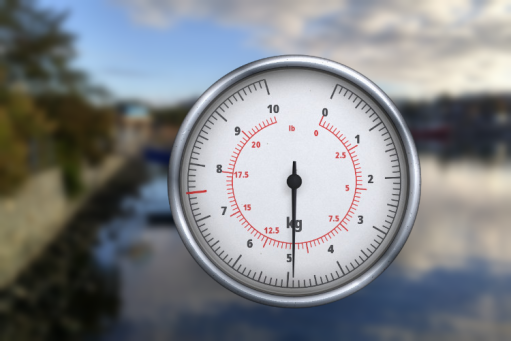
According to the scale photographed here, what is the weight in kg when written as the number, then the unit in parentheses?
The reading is 4.9 (kg)
